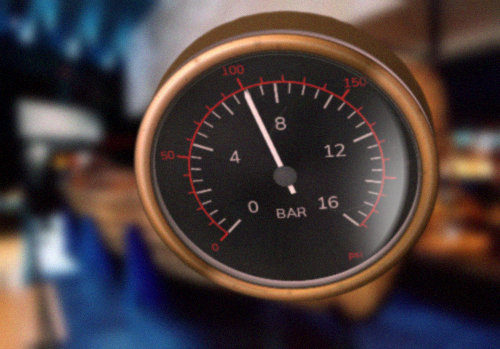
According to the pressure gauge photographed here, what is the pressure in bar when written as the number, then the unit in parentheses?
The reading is 7 (bar)
